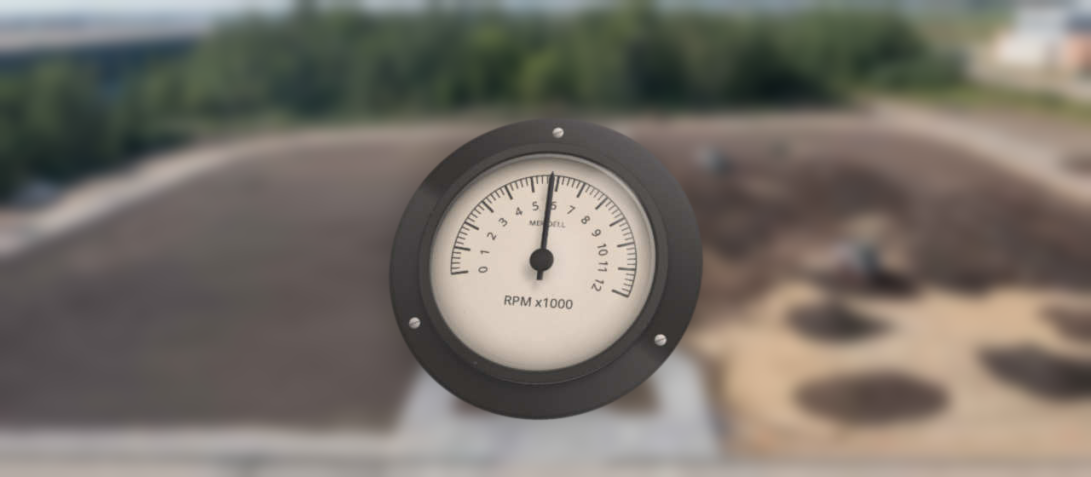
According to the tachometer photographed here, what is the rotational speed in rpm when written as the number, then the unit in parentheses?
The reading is 5800 (rpm)
